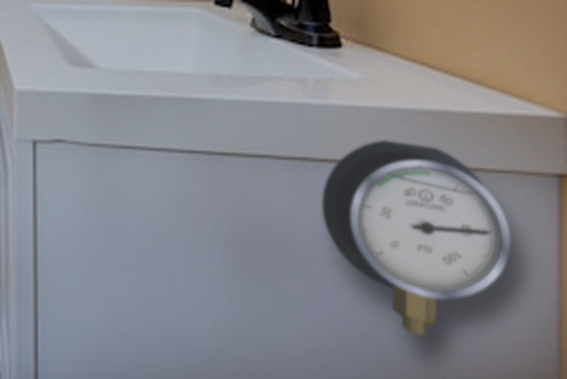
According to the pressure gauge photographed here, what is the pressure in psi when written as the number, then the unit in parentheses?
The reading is 80 (psi)
